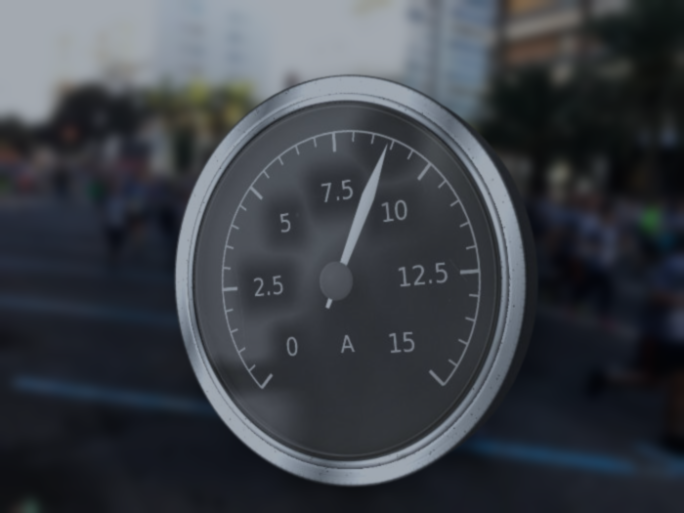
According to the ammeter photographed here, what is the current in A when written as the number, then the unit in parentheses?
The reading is 9 (A)
